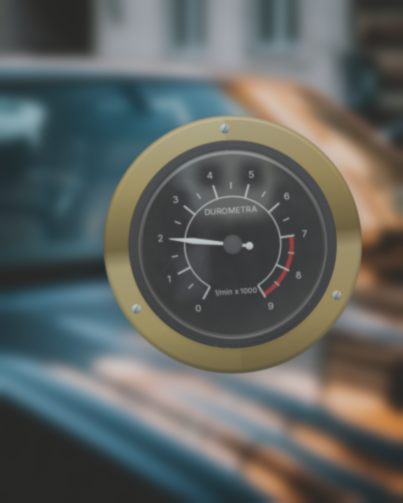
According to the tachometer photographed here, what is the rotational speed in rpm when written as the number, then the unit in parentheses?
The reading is 2000 (rpm)
